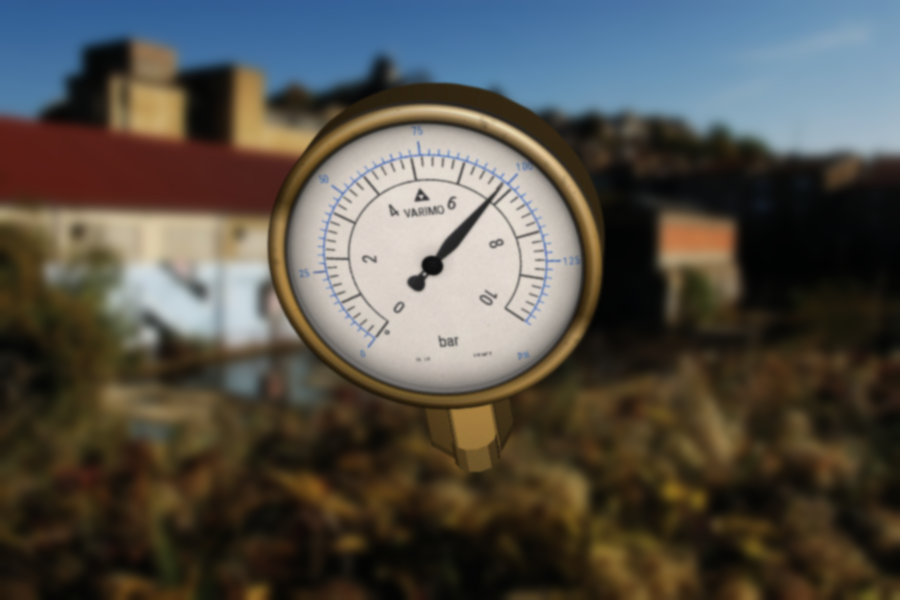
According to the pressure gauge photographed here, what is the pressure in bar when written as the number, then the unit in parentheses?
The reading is 6.8 (bar)
